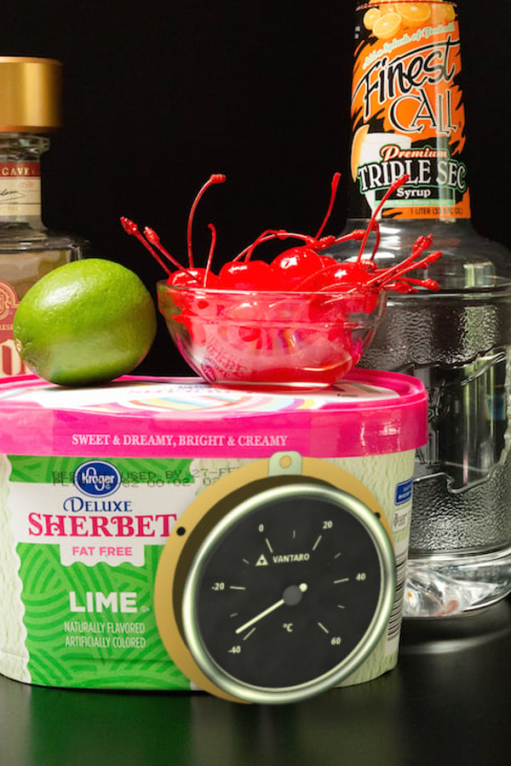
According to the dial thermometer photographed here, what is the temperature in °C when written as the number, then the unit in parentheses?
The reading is -35 (°C)
